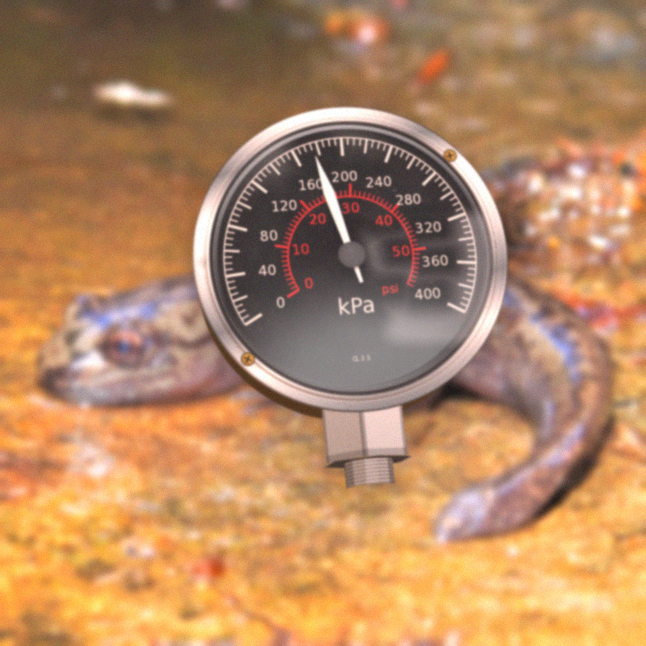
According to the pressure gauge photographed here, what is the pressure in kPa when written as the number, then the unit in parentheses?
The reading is 175 (kPa)
